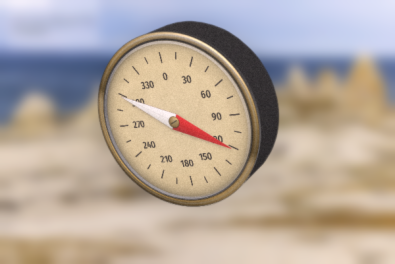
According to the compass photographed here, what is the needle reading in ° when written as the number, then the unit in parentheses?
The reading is 120 (°)
